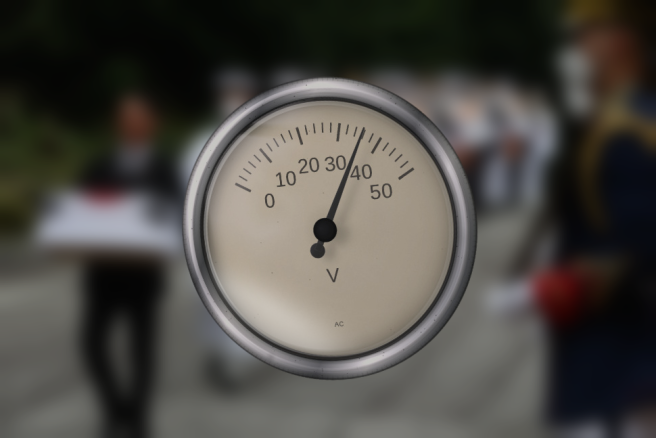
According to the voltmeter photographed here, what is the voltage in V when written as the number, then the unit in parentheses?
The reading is 36 (V)
